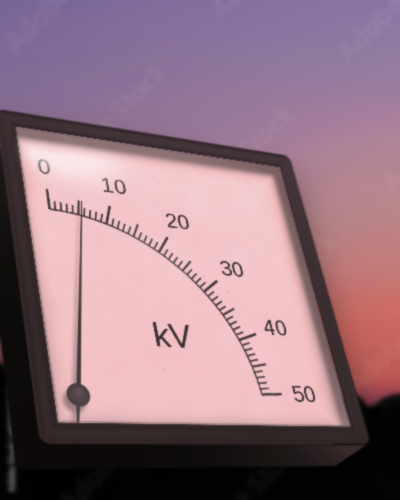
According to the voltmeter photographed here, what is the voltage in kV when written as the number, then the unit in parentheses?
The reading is 5 (kV)
